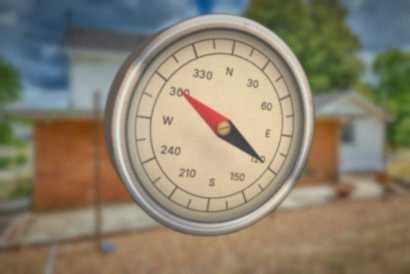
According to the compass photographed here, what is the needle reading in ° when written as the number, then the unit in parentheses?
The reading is 300 (°)
